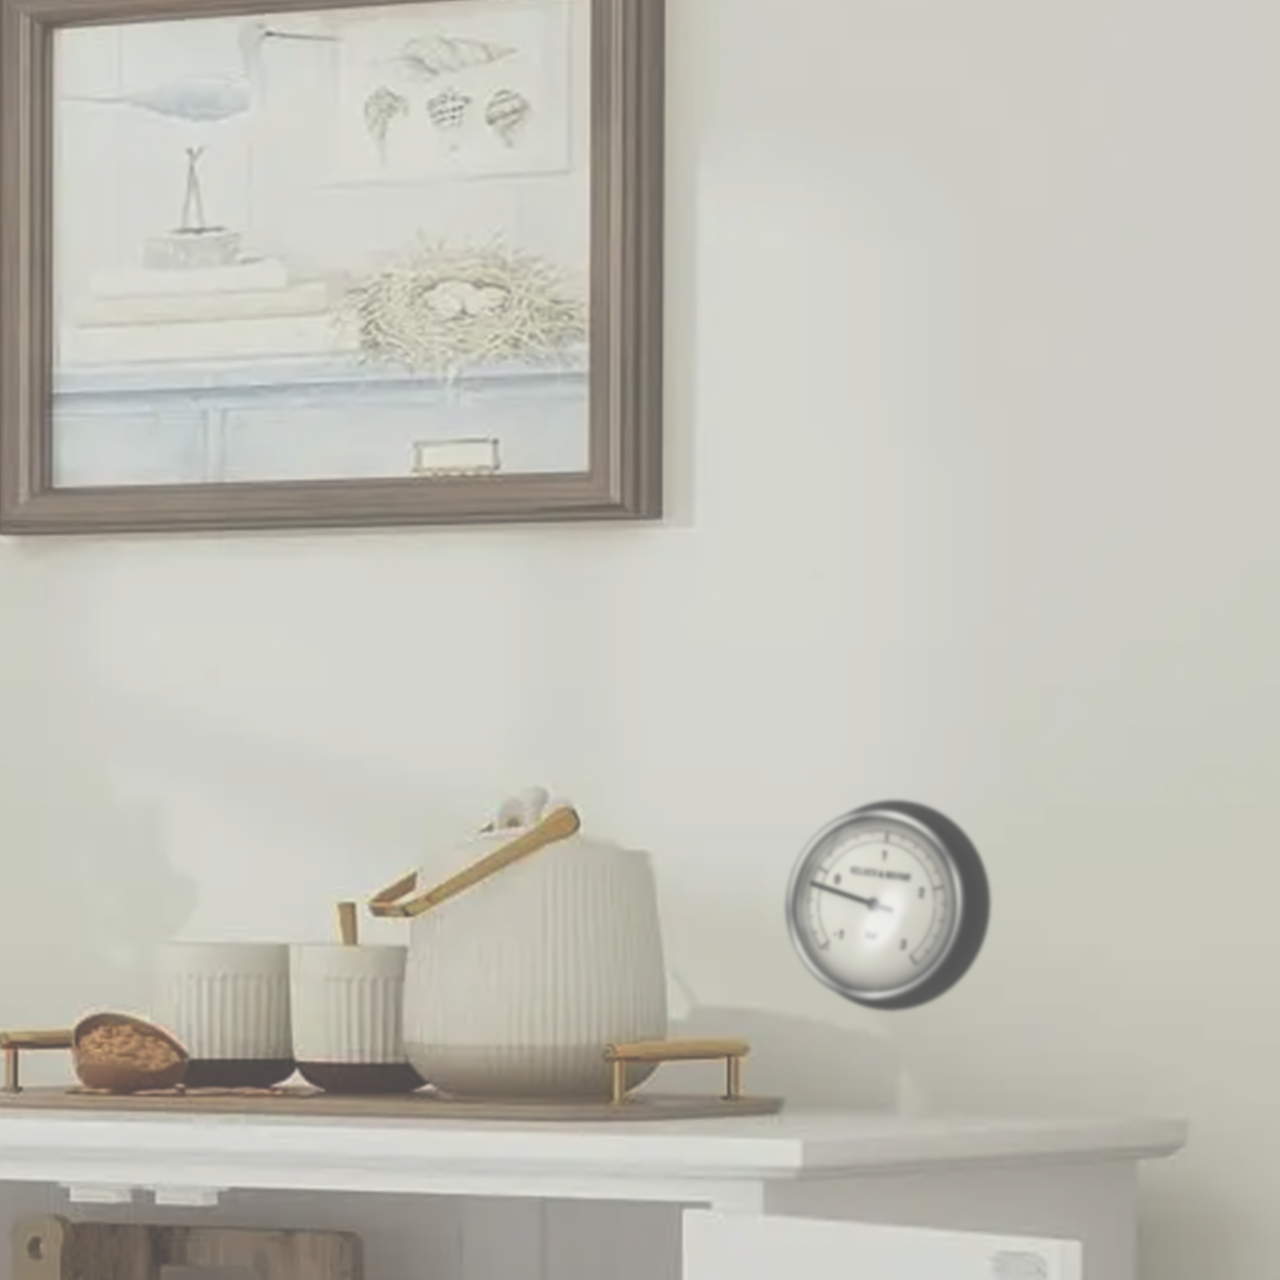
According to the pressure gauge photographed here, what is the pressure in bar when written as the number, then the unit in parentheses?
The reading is -0.2 (bar)
